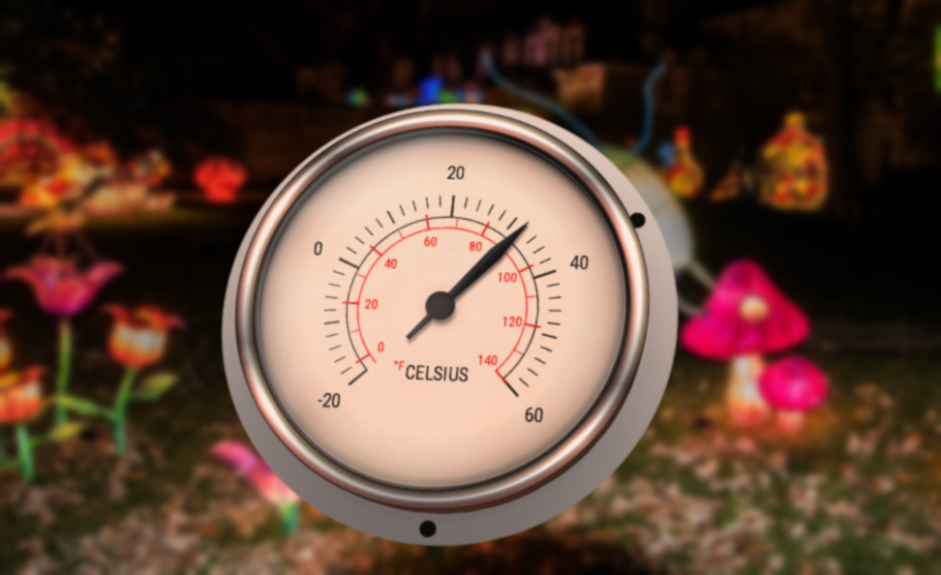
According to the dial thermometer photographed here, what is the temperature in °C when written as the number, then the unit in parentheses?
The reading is 32 (°C)
